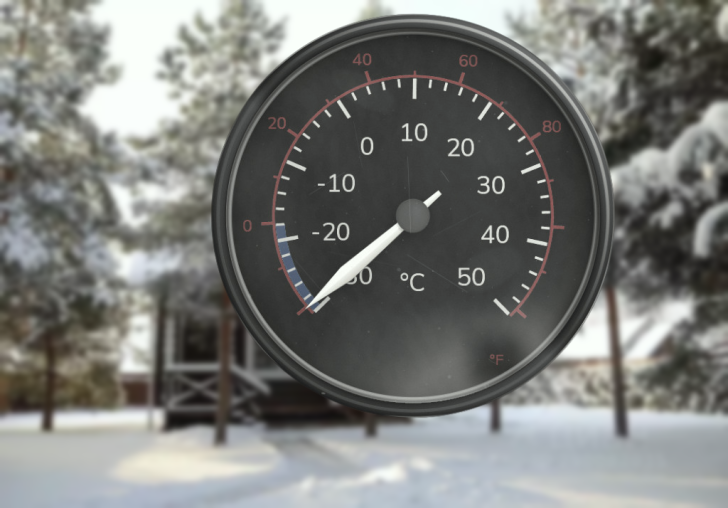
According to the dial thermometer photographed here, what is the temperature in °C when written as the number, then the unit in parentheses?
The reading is -29 (°C)
